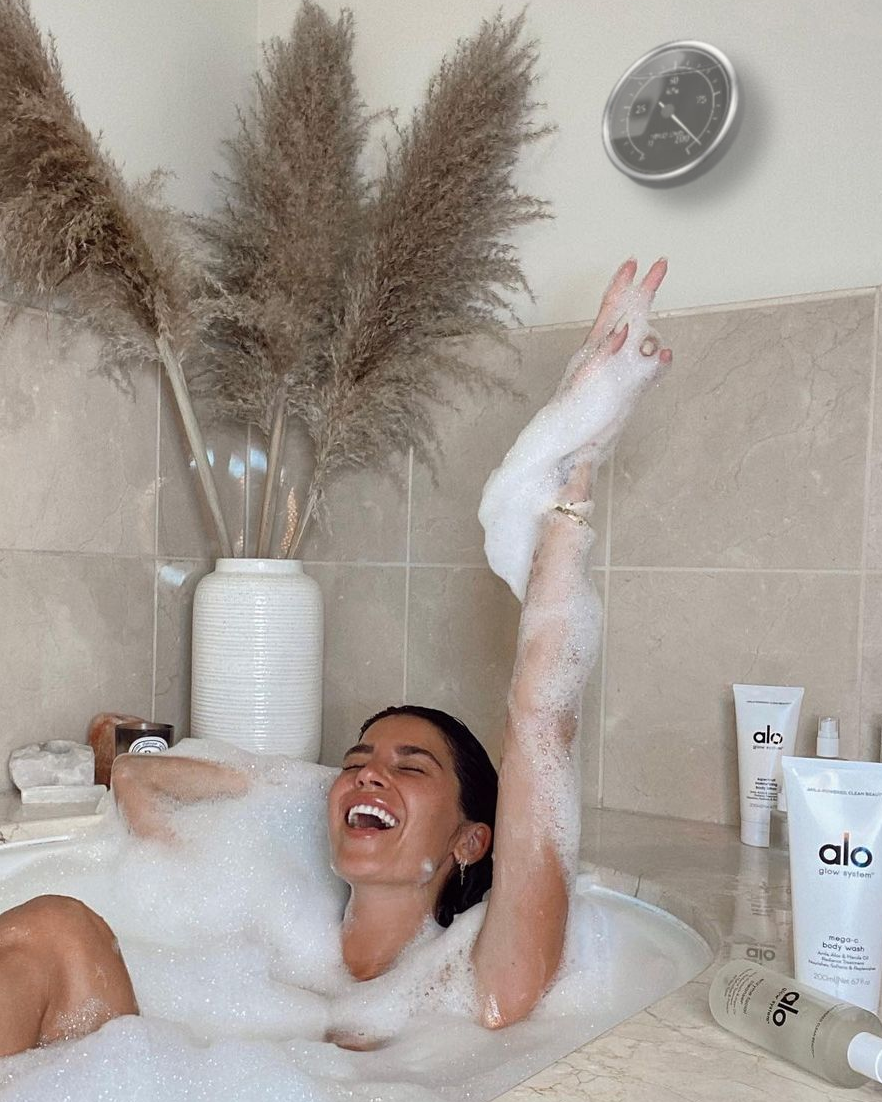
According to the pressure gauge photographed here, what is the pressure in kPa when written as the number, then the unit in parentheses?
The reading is 95 (kPa)
